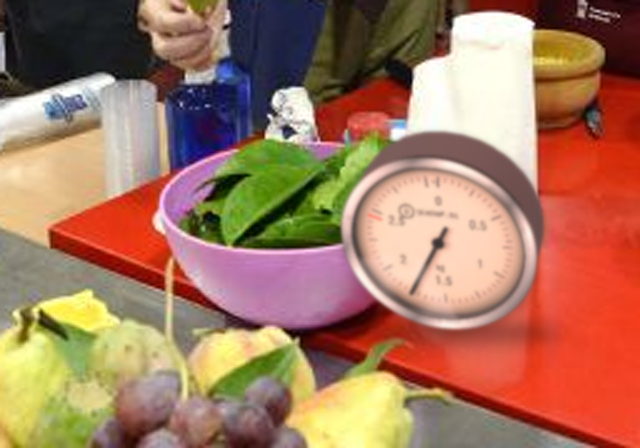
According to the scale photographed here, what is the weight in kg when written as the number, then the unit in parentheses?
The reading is 1.75 (kg)
